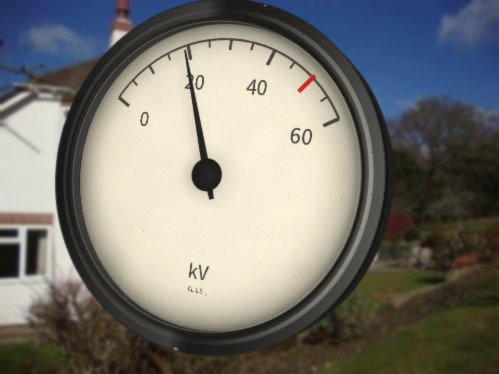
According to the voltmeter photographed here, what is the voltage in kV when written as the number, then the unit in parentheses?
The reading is 20 (kV)
